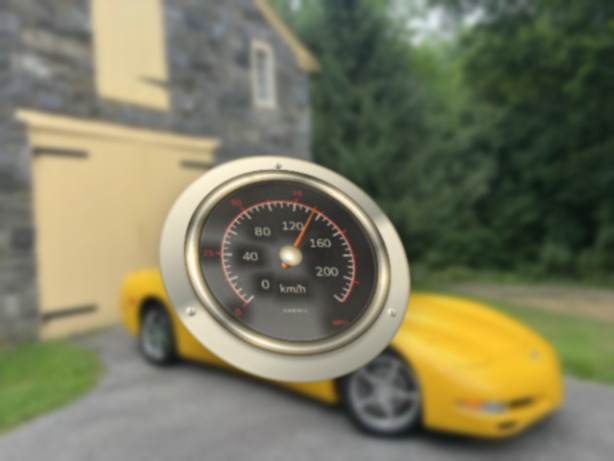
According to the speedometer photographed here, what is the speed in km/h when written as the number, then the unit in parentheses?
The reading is 135 (km/h)
